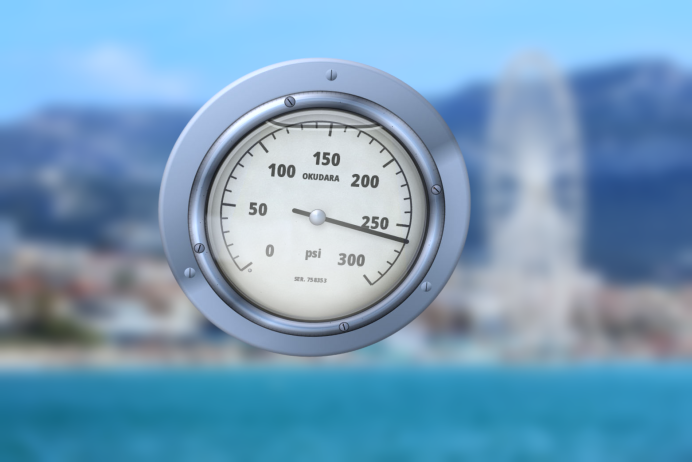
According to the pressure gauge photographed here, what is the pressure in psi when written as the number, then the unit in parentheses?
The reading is 260 (psi)
